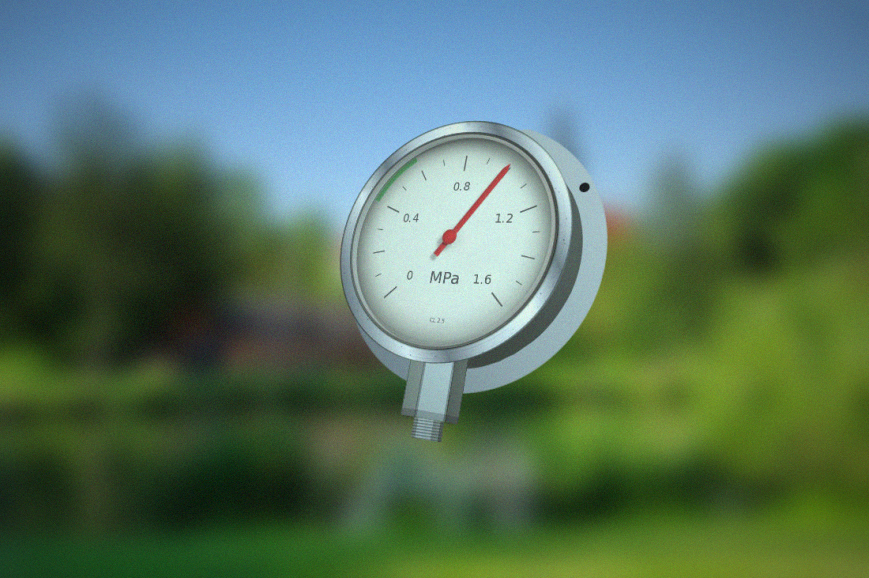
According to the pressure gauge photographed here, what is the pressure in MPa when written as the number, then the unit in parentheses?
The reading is 1 (MPa)
